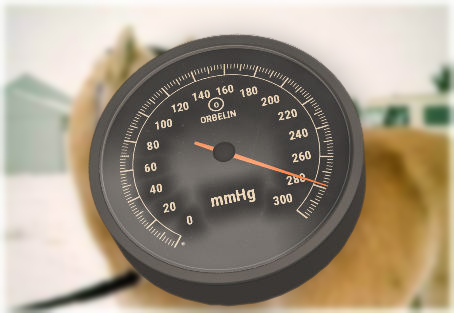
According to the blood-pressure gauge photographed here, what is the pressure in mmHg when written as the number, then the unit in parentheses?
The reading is 280 (mmHg)
